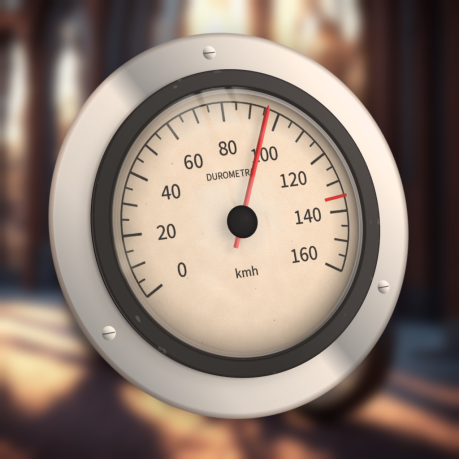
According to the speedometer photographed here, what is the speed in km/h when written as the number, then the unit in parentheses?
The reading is 95 (km/h)
